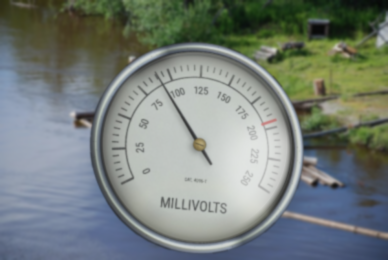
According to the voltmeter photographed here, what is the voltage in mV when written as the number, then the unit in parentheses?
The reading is 90 (mV)
